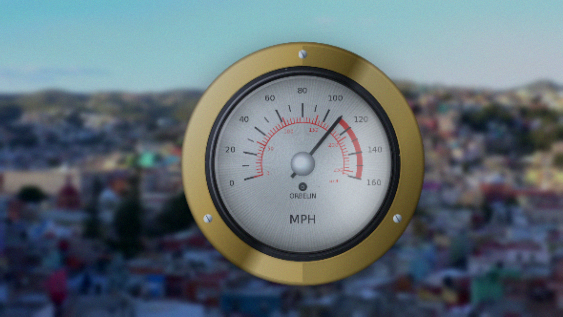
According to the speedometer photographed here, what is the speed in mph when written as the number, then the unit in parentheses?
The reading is 110 (mph)
